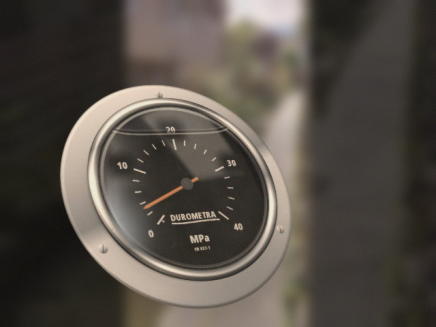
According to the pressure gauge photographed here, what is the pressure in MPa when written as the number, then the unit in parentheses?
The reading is 3 (MPa)
